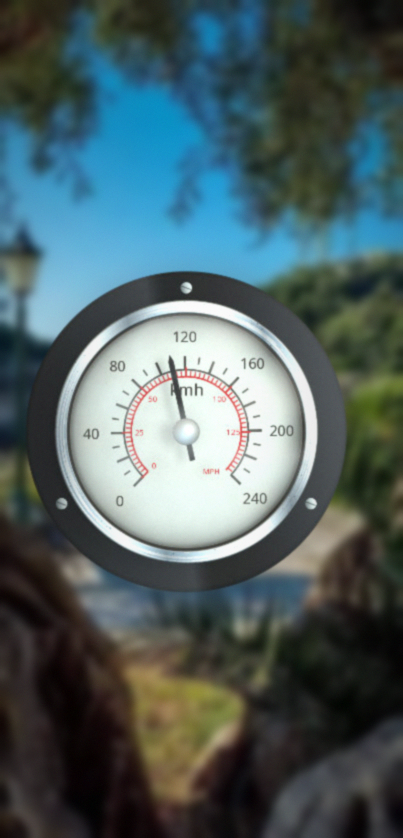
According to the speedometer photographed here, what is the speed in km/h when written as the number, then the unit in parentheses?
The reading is 110 (km/h)
